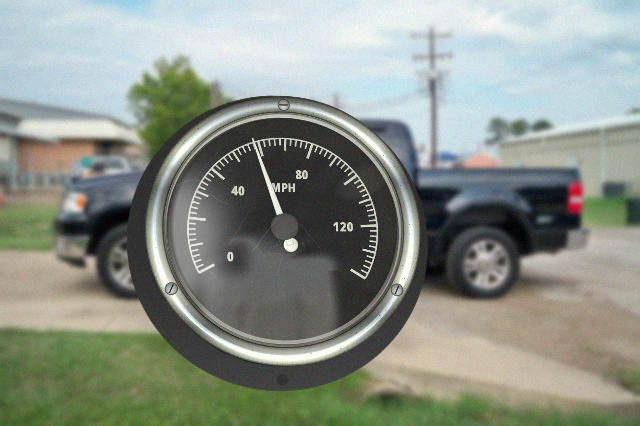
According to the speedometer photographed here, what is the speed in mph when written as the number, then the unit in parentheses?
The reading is 58 (mph)
